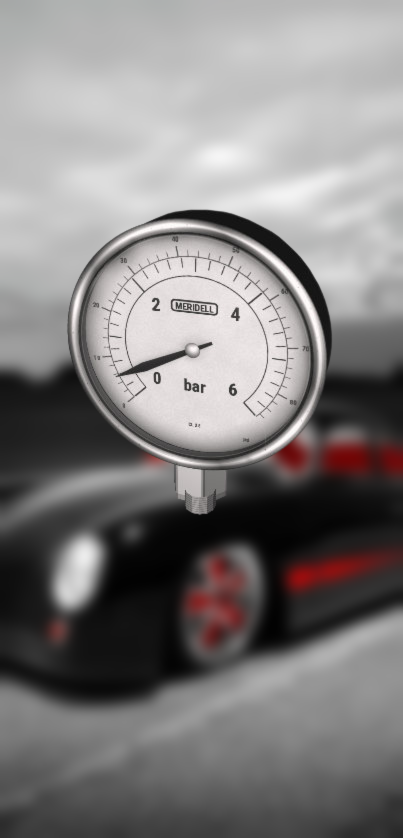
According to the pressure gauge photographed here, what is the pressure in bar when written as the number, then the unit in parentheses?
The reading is 0.4 (bar)
